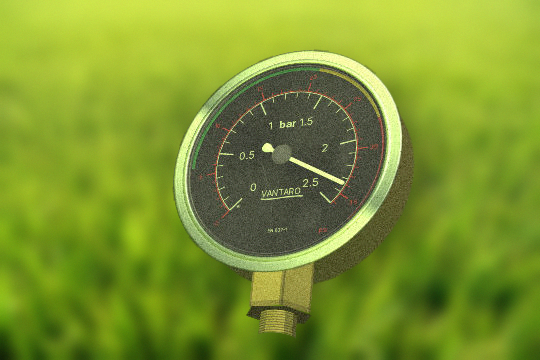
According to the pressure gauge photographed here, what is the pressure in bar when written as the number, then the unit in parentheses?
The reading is 2.35 (bar)
